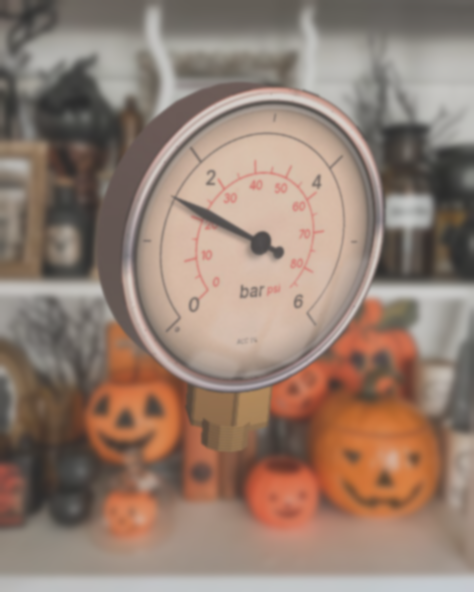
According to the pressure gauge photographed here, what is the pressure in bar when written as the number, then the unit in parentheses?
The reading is 1.5 (bar)
